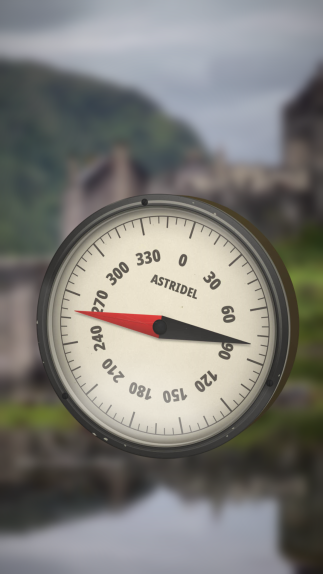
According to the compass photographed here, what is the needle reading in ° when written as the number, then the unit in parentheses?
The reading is 260 (°)
